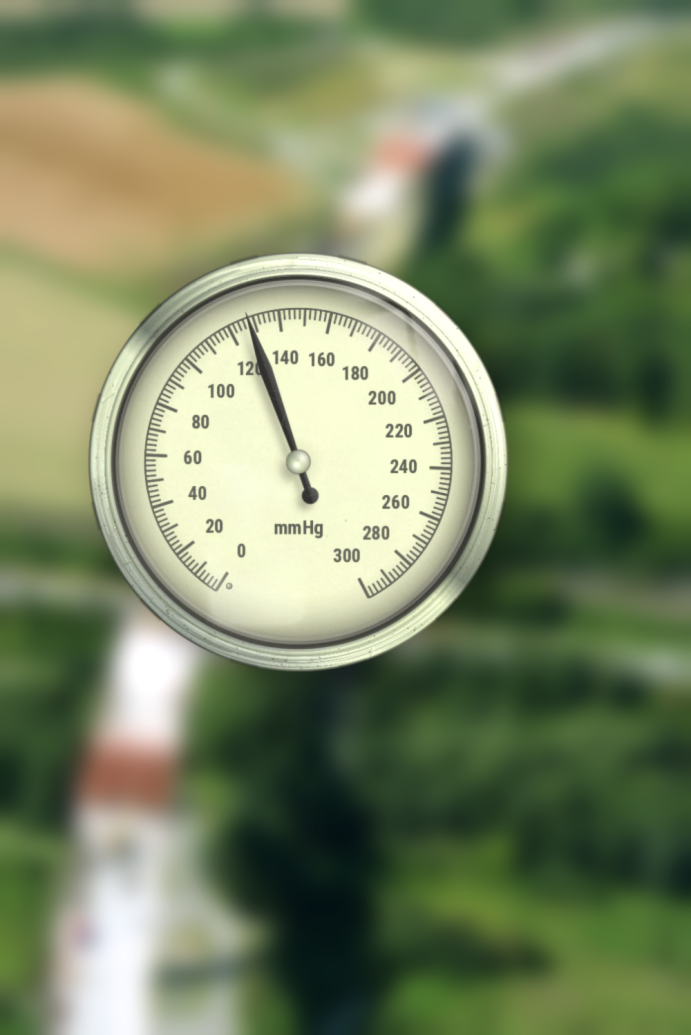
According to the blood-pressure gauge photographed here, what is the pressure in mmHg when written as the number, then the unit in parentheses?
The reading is 128 (mmHg)
